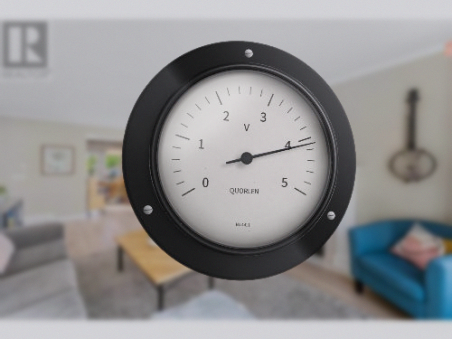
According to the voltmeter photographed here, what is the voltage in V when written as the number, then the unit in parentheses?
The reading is 4.1 (V)
